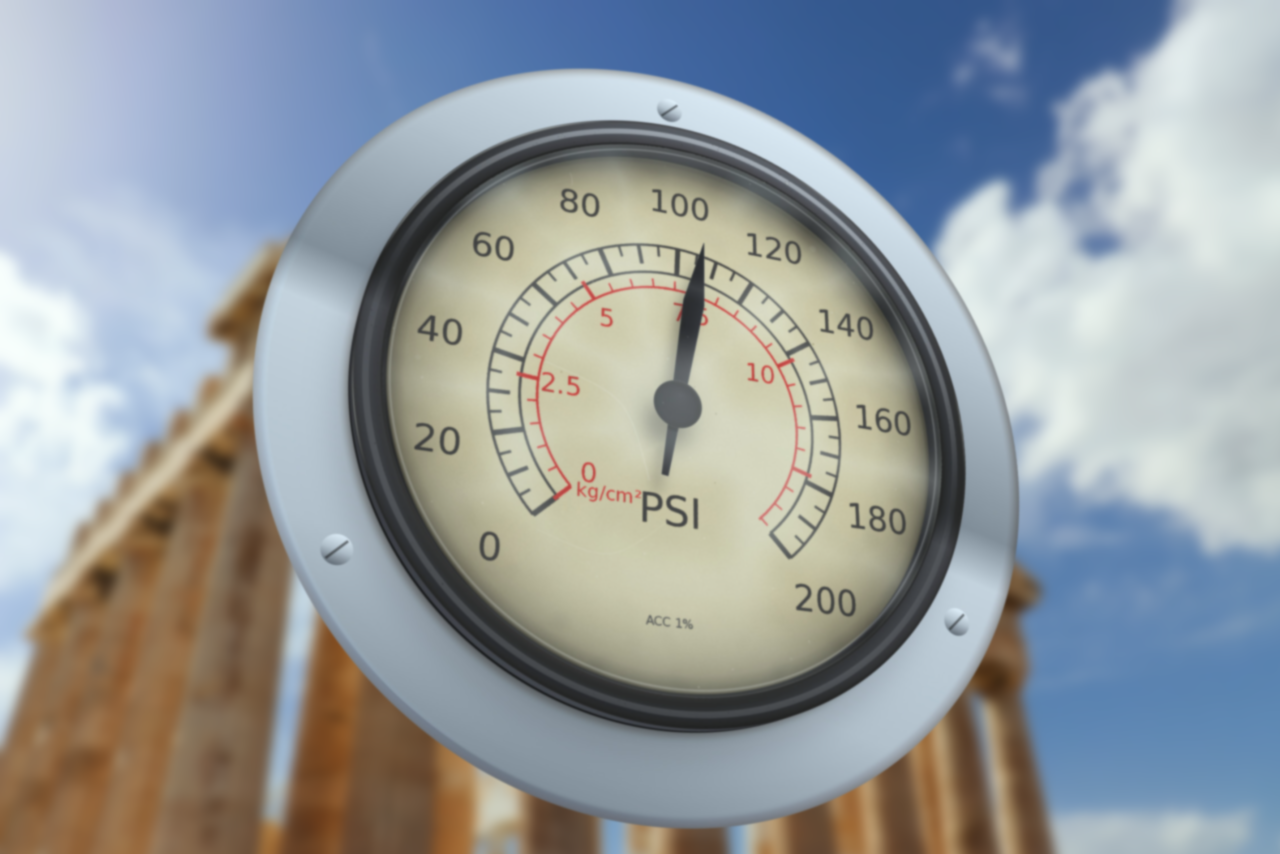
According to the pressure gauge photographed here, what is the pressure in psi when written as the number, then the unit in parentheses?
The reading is 105 (psi)
